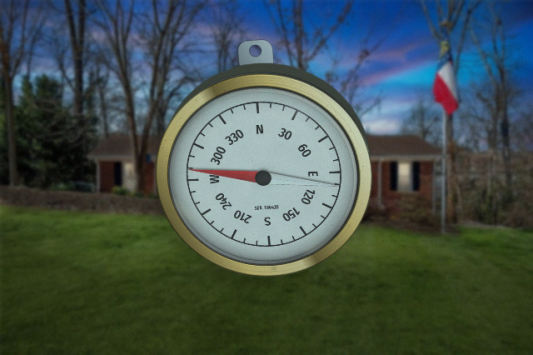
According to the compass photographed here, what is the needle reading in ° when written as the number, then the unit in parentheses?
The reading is 280 (°)
